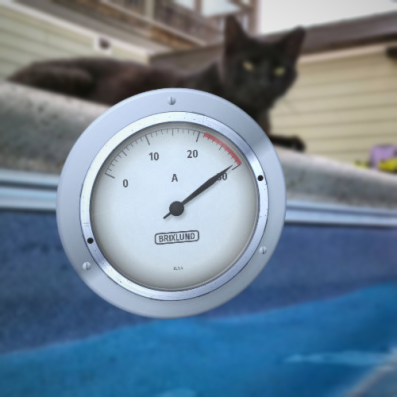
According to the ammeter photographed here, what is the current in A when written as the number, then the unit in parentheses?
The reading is 29 (A)
